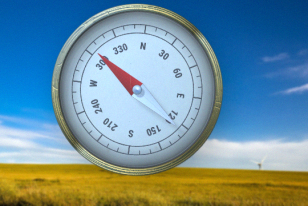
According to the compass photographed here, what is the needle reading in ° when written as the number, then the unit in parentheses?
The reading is 305 (°)
